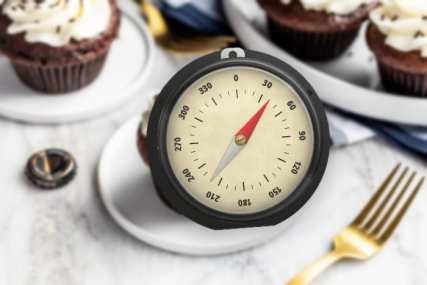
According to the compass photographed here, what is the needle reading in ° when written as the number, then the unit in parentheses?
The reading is 40 (°)
